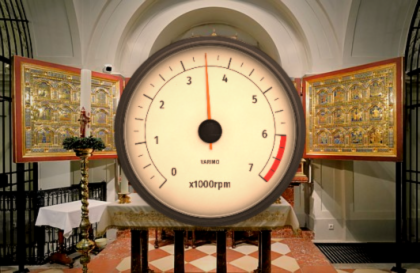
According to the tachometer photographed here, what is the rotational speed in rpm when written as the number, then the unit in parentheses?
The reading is 3500 (rpm)
